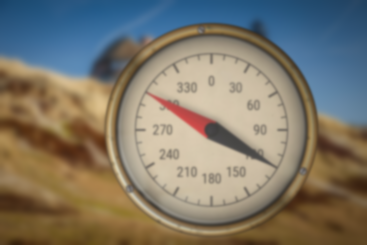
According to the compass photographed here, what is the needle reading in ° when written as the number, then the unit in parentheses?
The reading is 300 (°)
